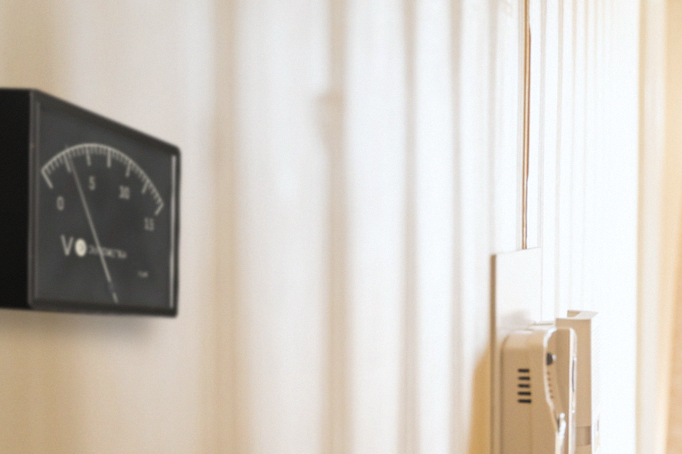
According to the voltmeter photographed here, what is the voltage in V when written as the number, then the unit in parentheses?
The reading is 2.5 (V)
